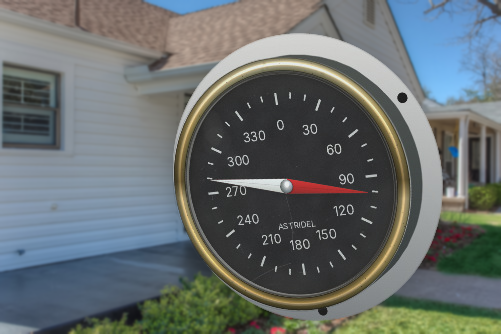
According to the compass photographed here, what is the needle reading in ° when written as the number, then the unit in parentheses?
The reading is 100 (°)
